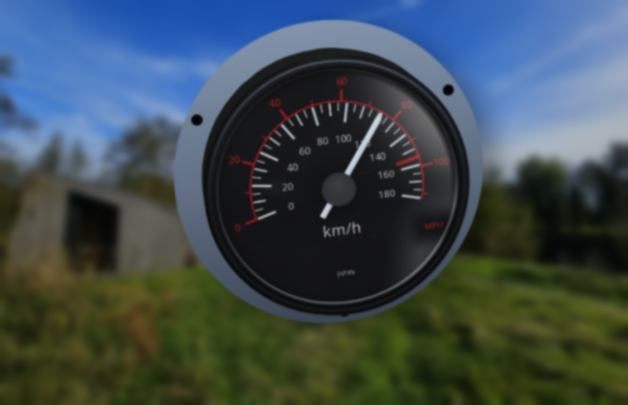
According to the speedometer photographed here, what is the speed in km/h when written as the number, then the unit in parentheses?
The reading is 120 (km/h)
